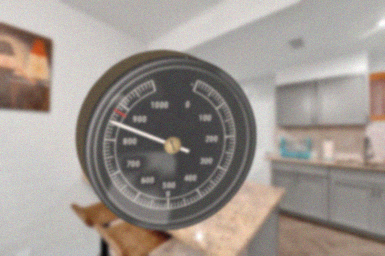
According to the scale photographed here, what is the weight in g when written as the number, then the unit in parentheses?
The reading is 850 (g)
